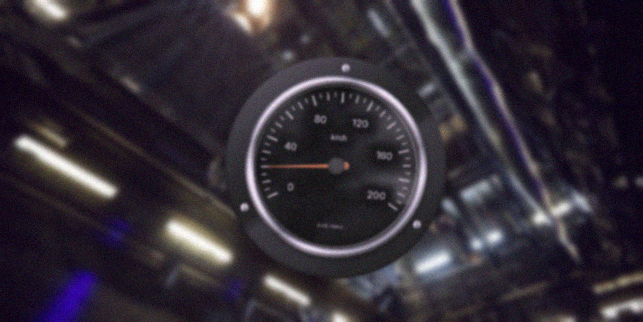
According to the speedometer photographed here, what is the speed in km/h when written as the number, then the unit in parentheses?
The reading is 20 (km/h)
